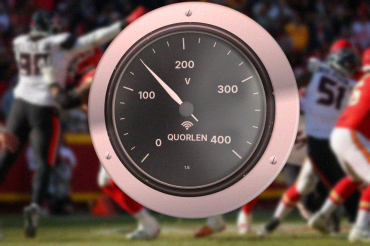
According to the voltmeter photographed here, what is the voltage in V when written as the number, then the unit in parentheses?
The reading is 140 (V)
